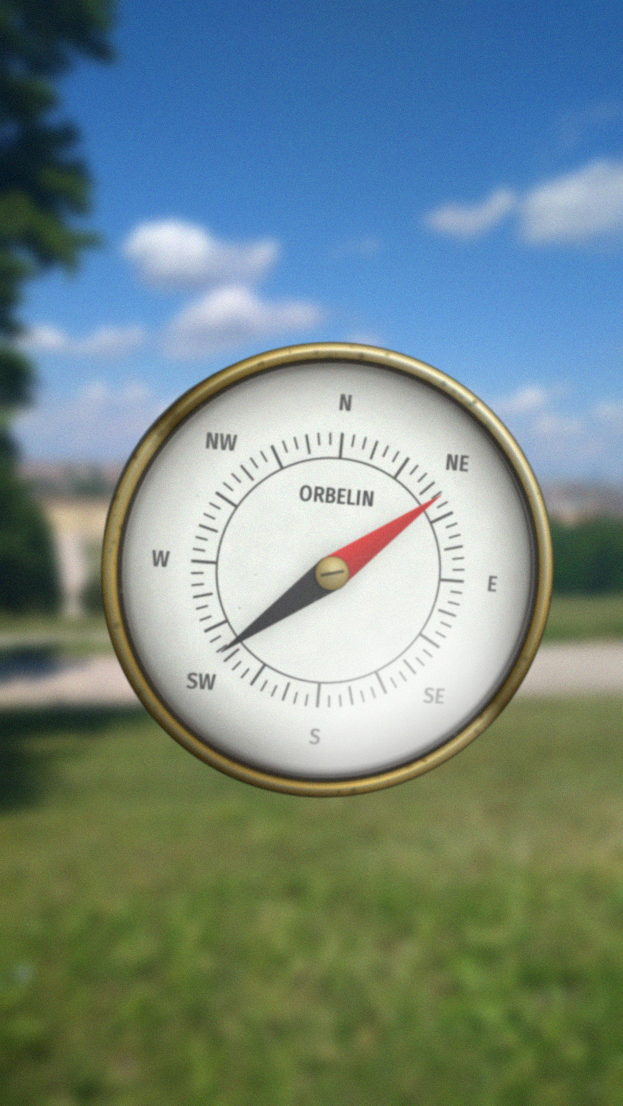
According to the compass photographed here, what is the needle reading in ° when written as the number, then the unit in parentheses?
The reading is 50 (°)
